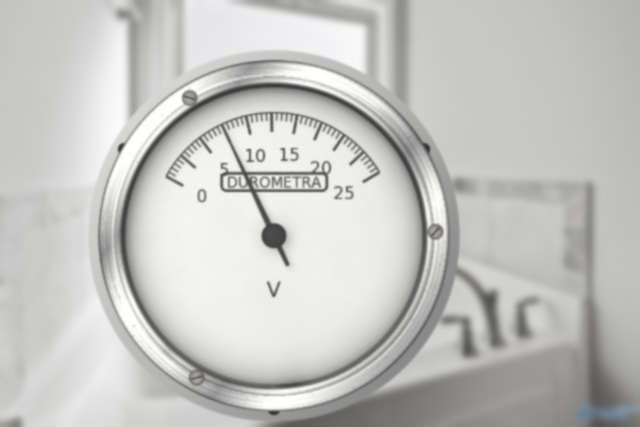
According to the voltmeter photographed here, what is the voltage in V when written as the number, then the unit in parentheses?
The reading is 7.5 (V)
